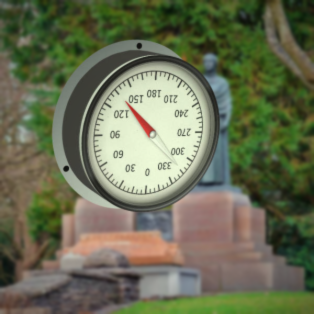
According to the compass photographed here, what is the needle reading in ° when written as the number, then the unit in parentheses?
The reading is 135 (°)
